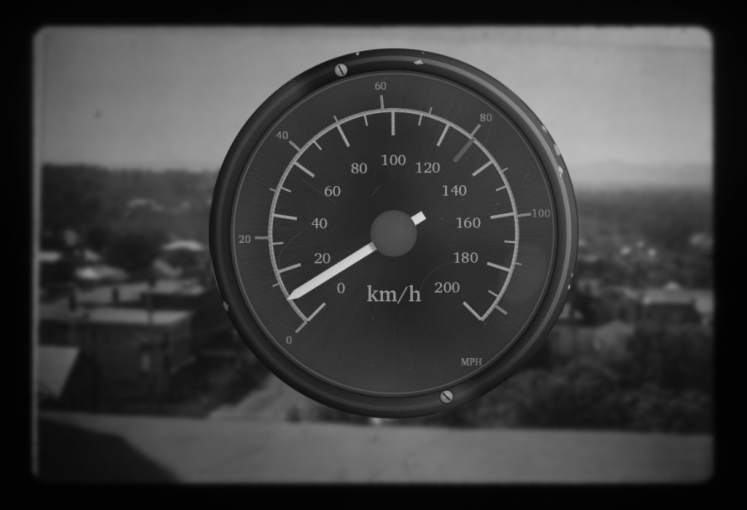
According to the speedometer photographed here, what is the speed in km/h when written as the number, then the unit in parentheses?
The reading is 10 (km/h)
